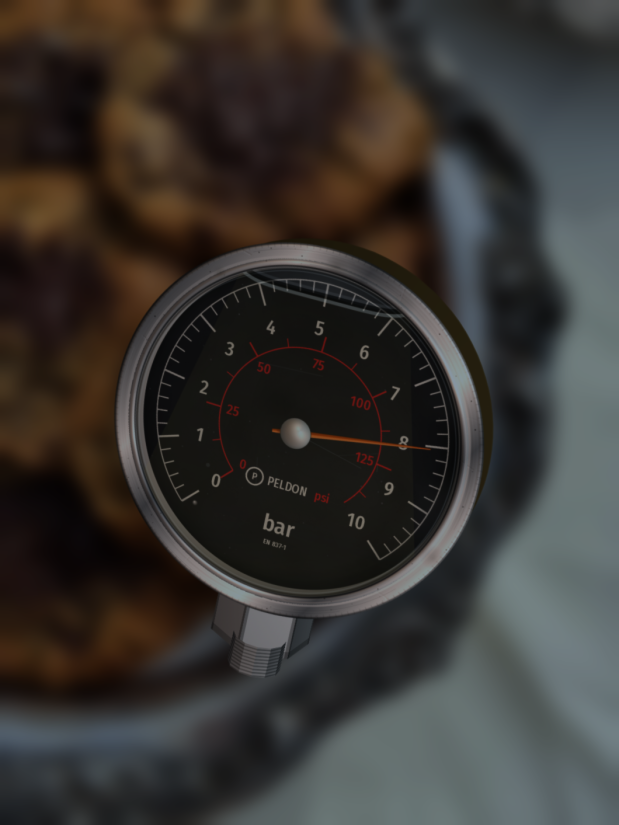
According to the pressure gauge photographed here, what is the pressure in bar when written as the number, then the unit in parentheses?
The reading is 8 (bar)
